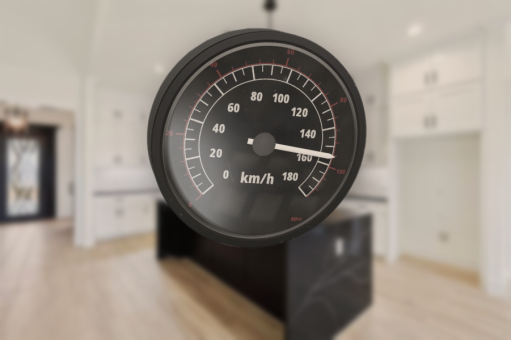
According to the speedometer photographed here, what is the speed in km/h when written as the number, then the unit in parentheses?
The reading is 155 (km/h)
